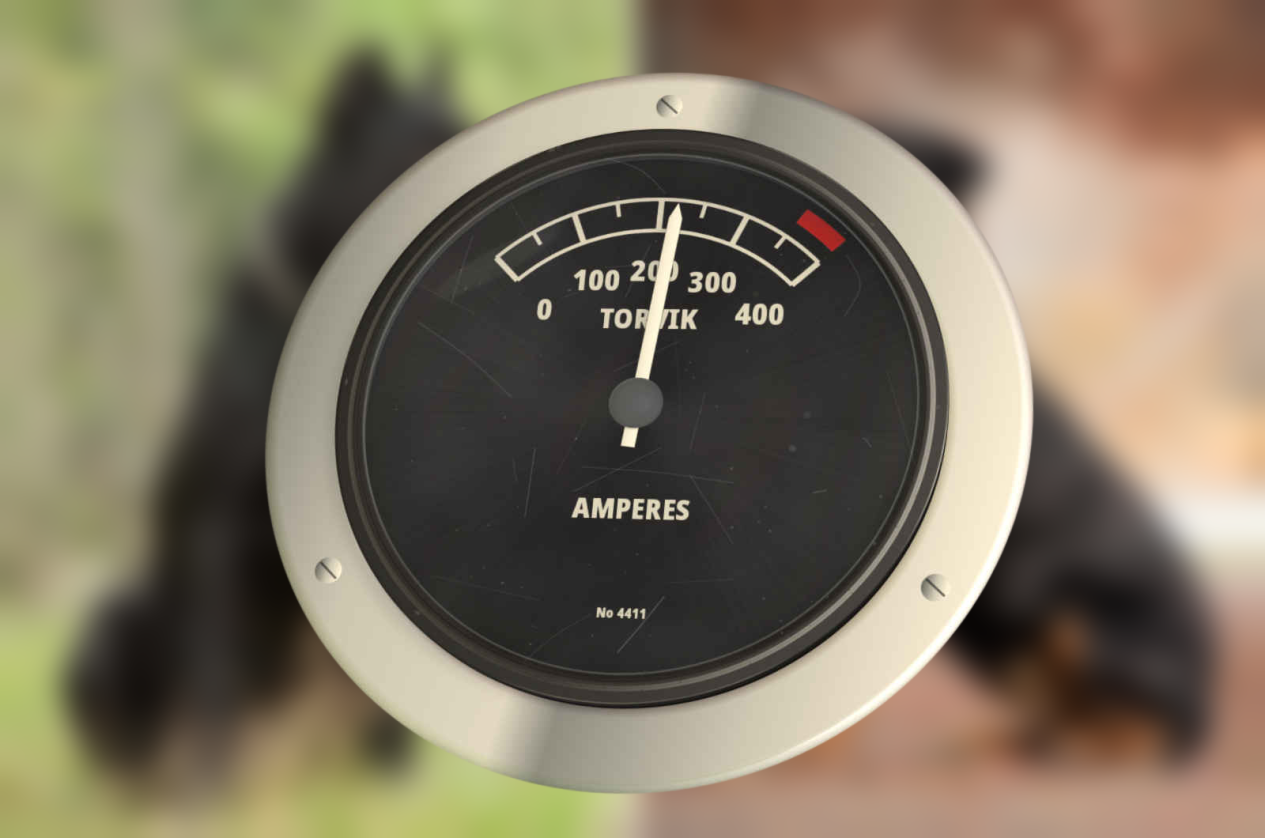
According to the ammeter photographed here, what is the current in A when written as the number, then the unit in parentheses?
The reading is 225 (A)
